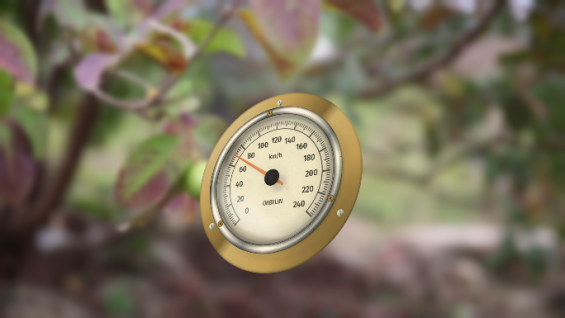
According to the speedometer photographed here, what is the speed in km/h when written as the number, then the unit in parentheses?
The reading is 70 (km/h)
